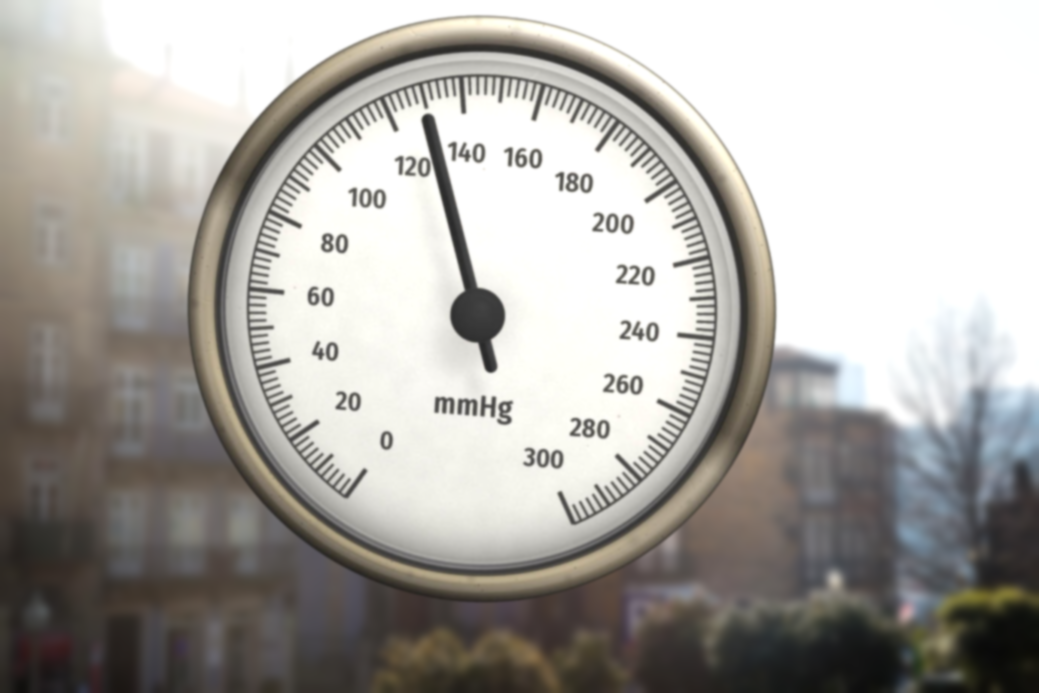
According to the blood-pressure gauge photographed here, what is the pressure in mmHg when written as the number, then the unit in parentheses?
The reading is 130 (mmHg)
